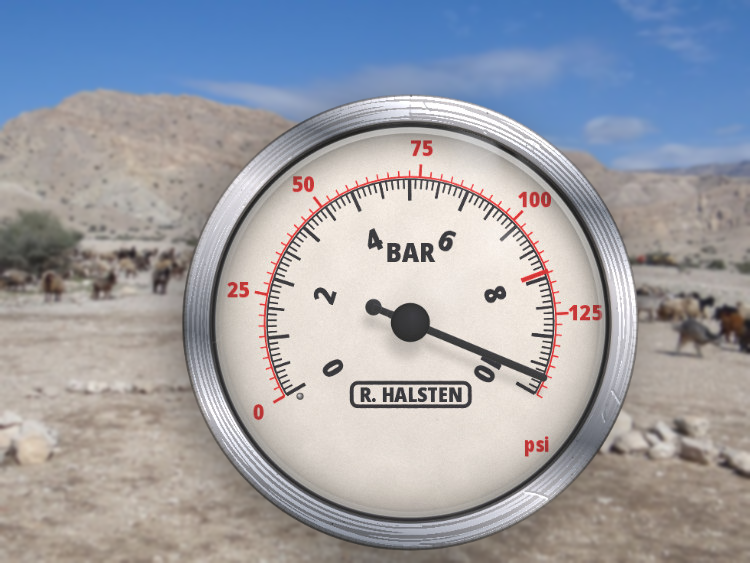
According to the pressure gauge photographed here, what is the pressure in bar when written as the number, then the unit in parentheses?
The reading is 9.7 (bar)
